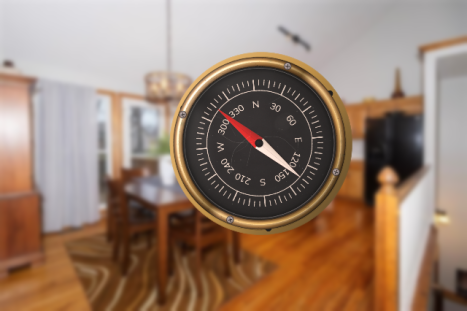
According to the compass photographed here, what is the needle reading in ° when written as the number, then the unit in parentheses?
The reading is 315 (°)
